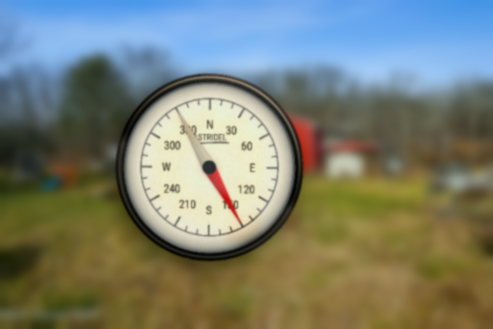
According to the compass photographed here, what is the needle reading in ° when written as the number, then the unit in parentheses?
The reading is 150 (°)
